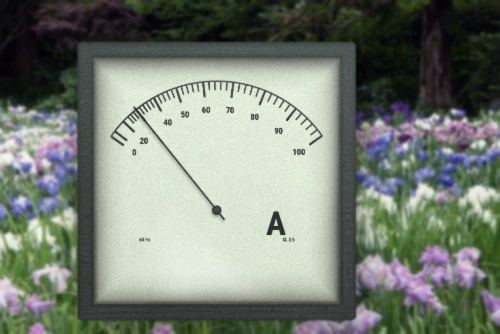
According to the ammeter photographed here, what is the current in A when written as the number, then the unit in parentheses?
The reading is 30 (A)
